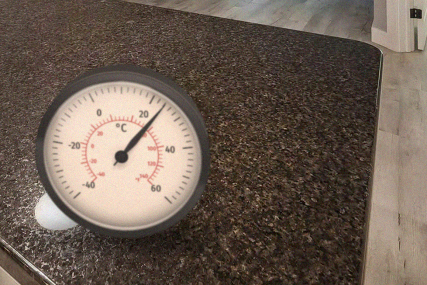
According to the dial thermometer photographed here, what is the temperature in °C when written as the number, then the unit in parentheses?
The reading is 24 (°C)
